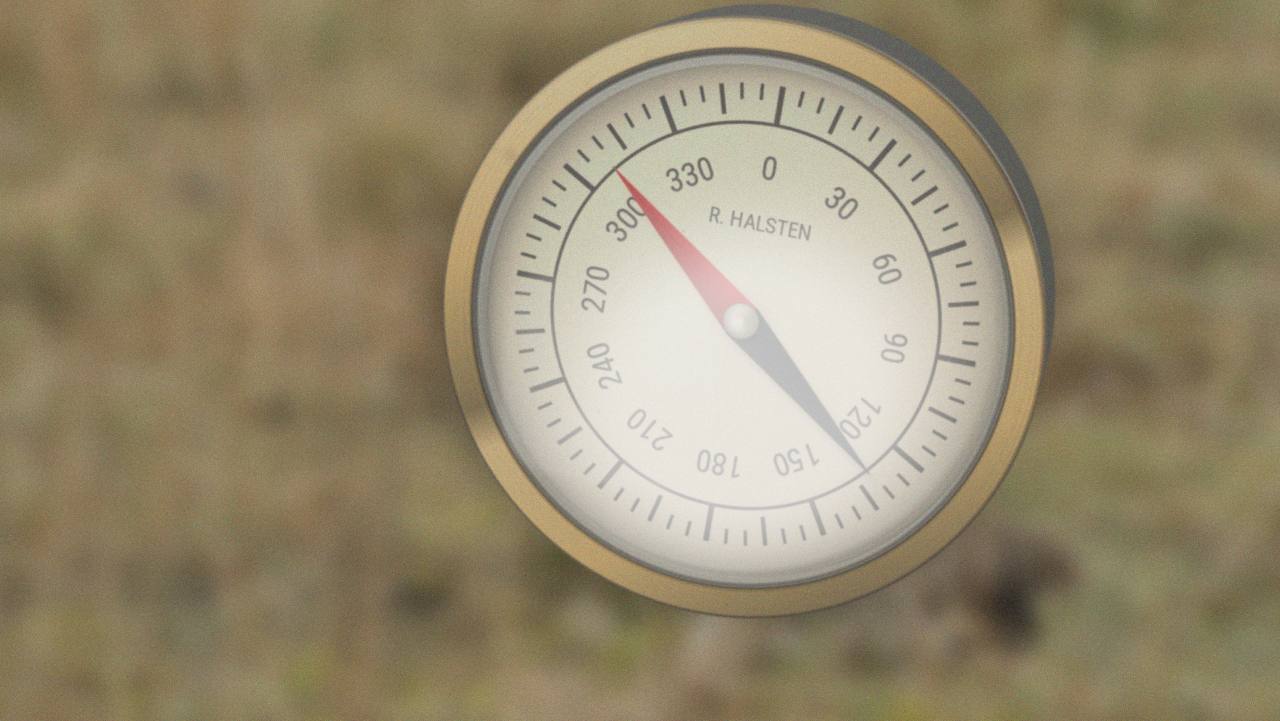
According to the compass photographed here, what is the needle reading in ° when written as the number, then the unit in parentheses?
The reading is 310 (°)
